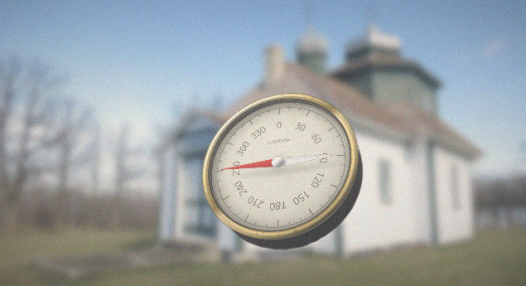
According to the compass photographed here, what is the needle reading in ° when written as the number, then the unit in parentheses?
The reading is 270 (°)
